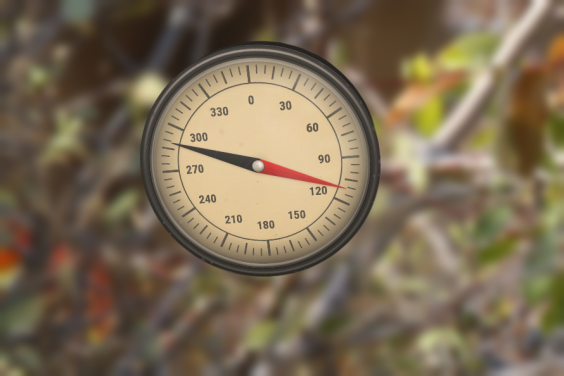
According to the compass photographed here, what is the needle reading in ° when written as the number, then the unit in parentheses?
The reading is 110 (°)
